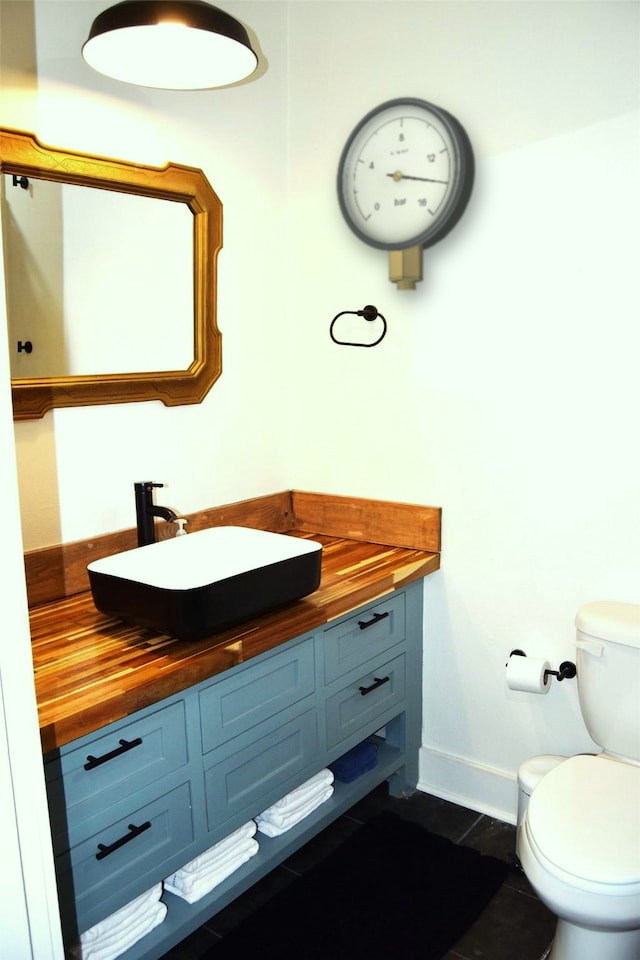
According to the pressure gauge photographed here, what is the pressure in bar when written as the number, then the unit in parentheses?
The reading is 14 (bar)
